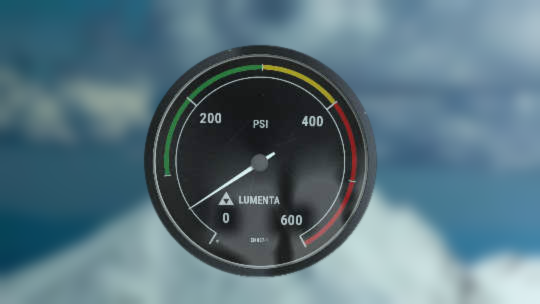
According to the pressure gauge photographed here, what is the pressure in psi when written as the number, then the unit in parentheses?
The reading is 50 (psi)
